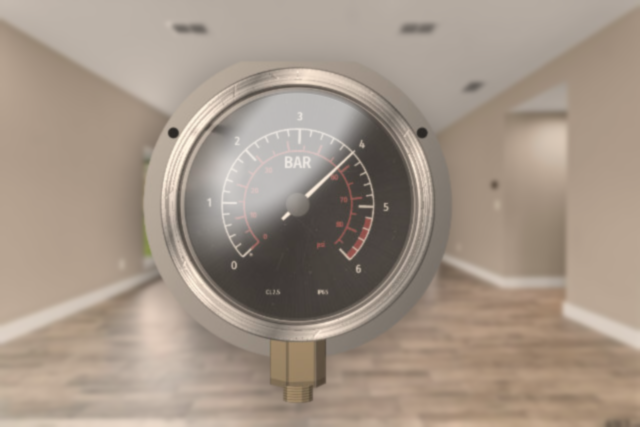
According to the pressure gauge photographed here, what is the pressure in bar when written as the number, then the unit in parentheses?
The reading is 4 (bar)
